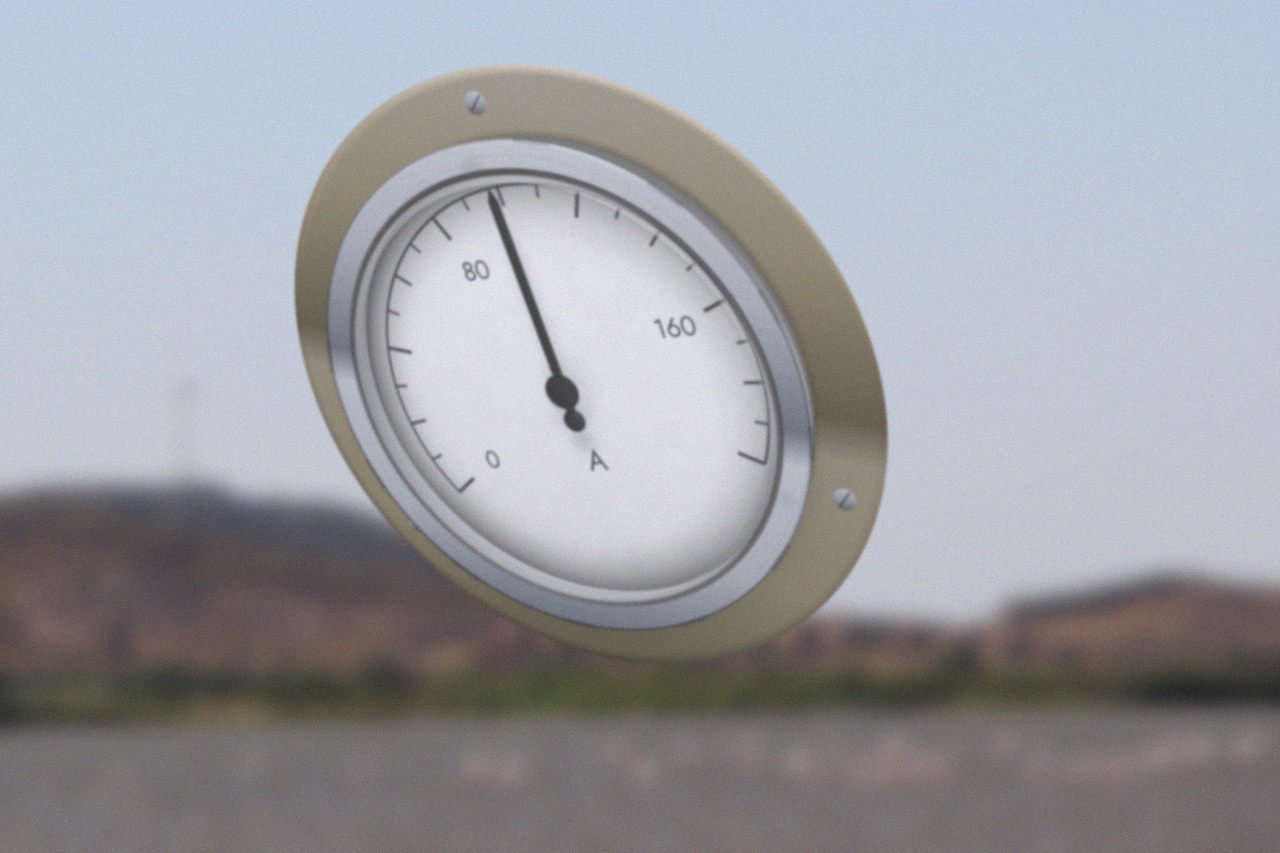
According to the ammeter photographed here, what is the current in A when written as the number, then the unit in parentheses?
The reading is 100 (A)
